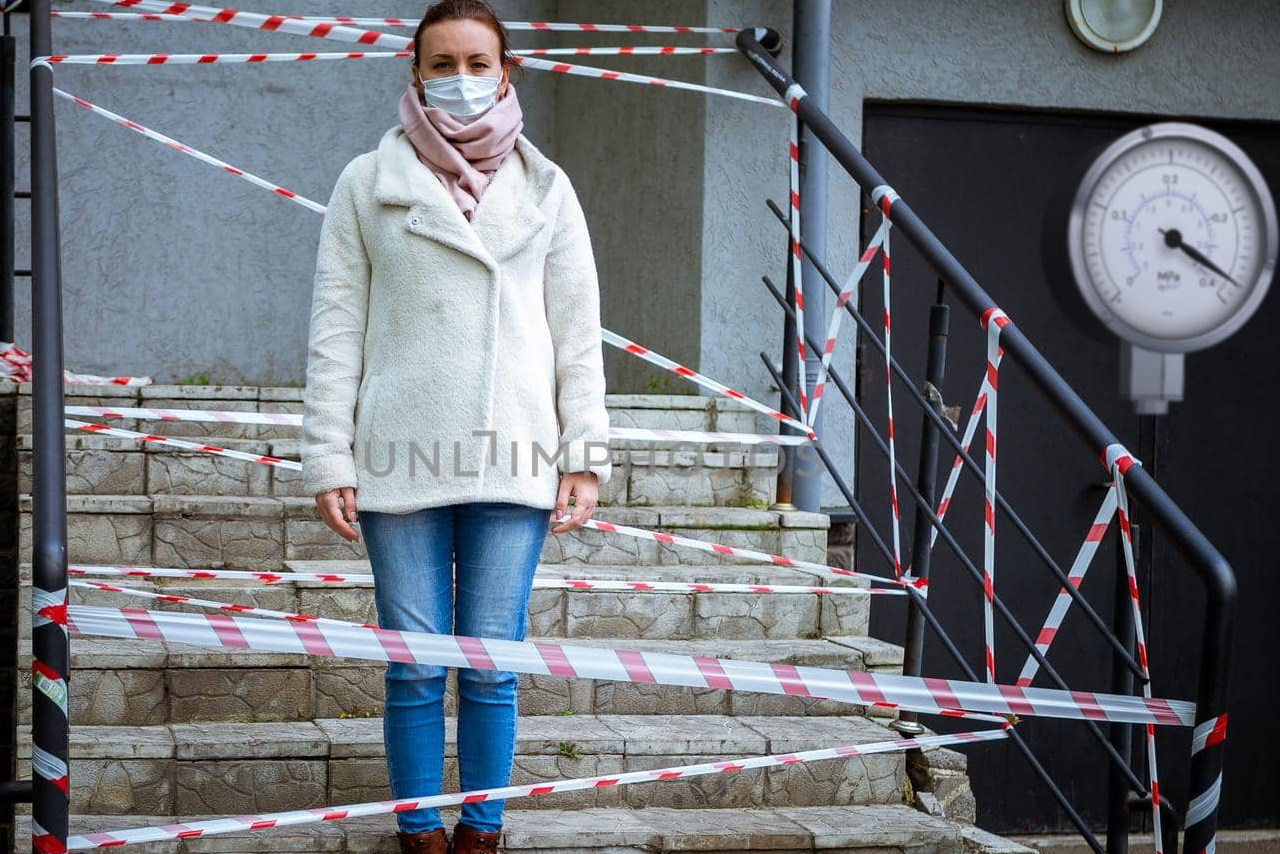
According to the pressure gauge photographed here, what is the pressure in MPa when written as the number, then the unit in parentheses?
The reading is 0.38 (MPa)
